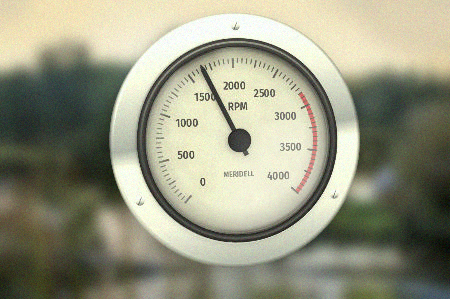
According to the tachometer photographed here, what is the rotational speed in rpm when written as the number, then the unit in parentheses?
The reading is 1650 (rpm)
